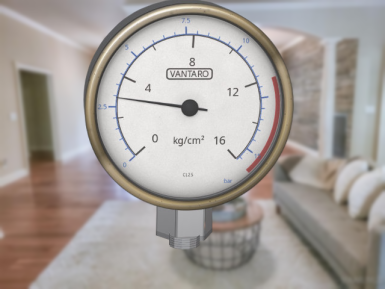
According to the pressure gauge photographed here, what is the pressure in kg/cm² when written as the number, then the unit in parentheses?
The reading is 3 (kg/cm²)
